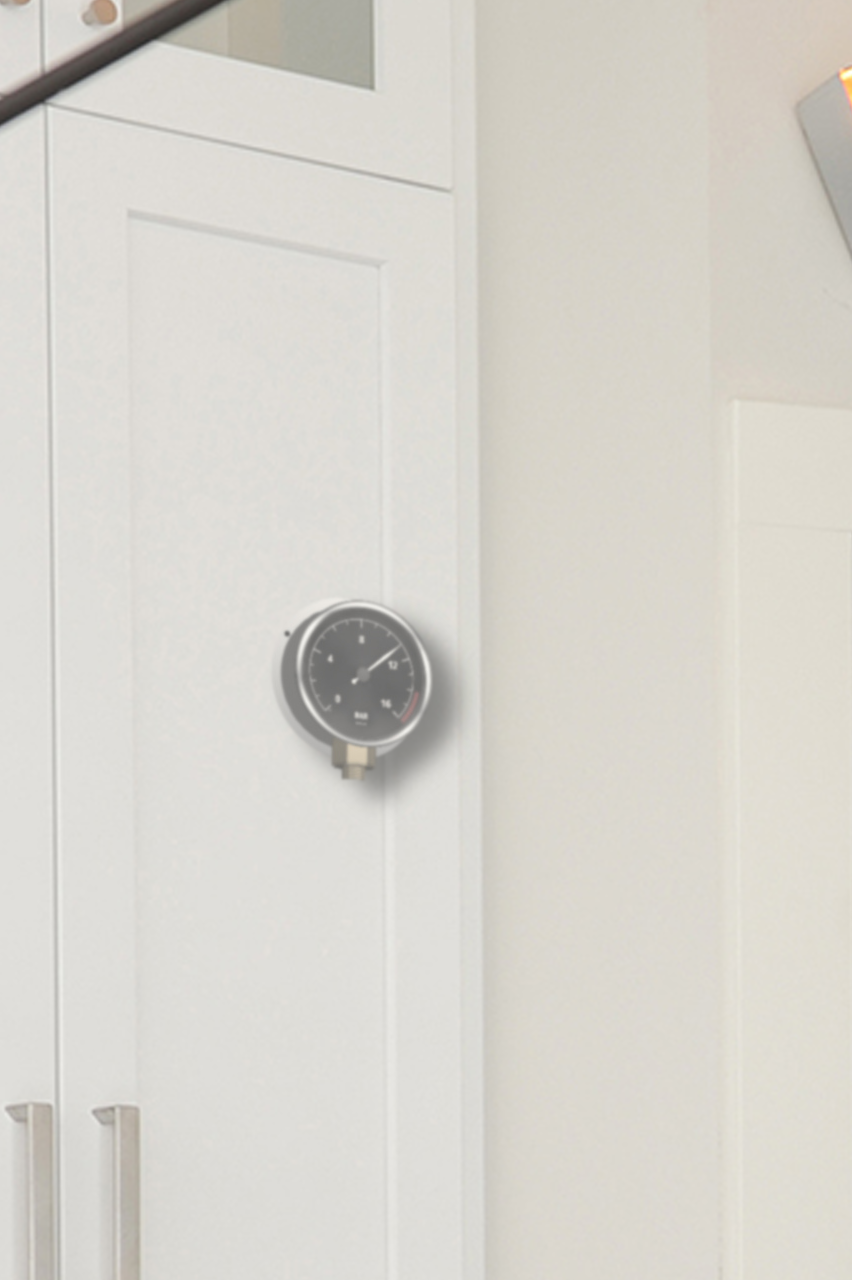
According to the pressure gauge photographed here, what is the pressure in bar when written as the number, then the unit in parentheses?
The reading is 11 (bar)
